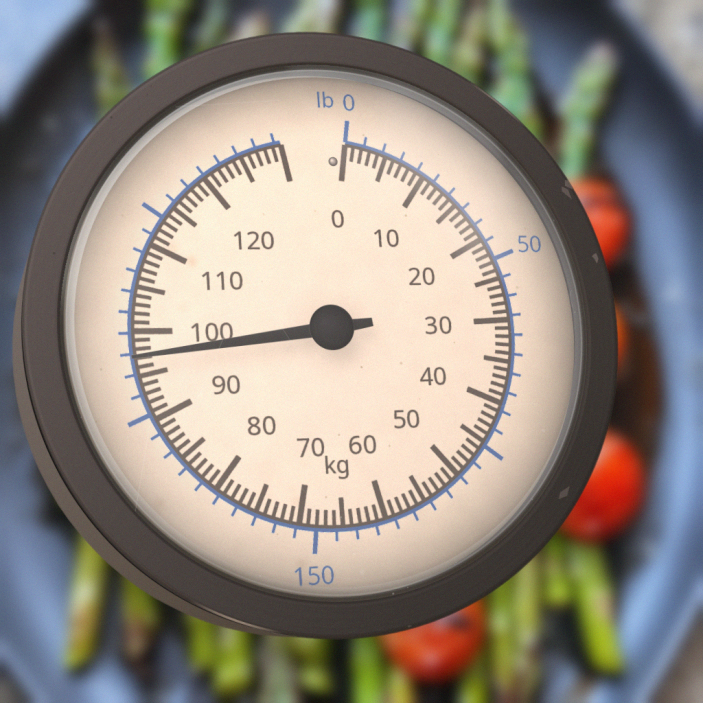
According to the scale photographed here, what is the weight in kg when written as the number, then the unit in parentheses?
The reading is 97 (kg)
